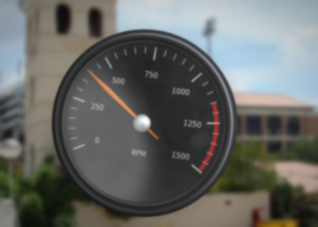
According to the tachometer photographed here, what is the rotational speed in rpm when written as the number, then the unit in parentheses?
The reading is 400 (rpm)
